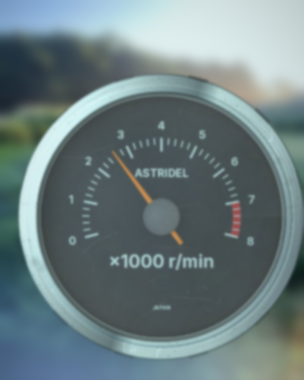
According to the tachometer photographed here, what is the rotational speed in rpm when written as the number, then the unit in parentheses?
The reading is 2600 (rpm)
